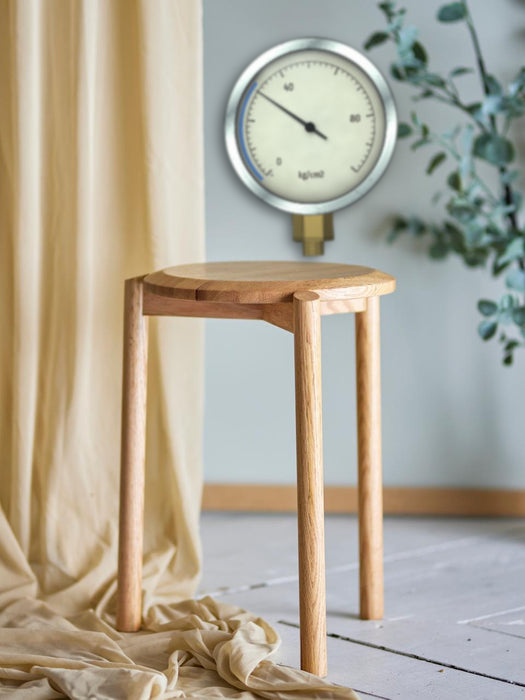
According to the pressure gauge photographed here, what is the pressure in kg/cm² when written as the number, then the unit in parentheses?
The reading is 30 (kg/cm²)
